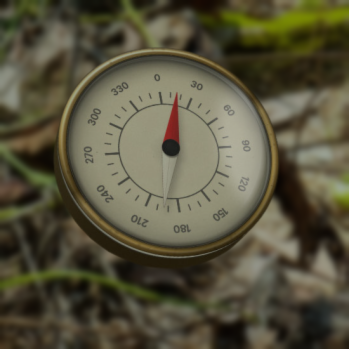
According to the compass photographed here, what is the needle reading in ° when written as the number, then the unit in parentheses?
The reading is 15 (°)
